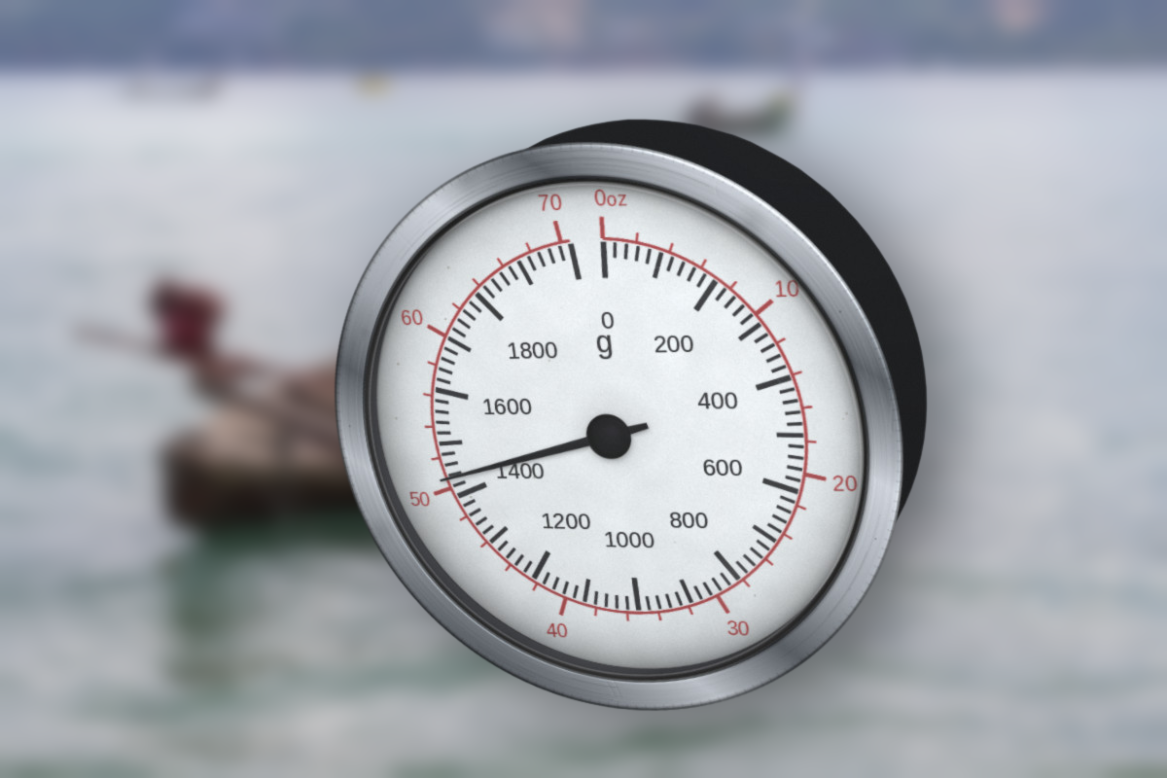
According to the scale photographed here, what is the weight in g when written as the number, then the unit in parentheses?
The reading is 1440 (g)
